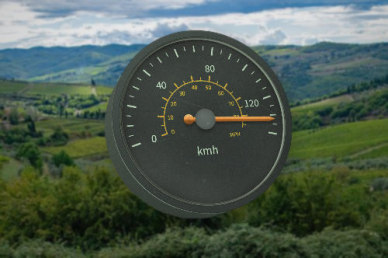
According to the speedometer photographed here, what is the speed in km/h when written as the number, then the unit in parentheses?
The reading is 132.5 (km/h)
